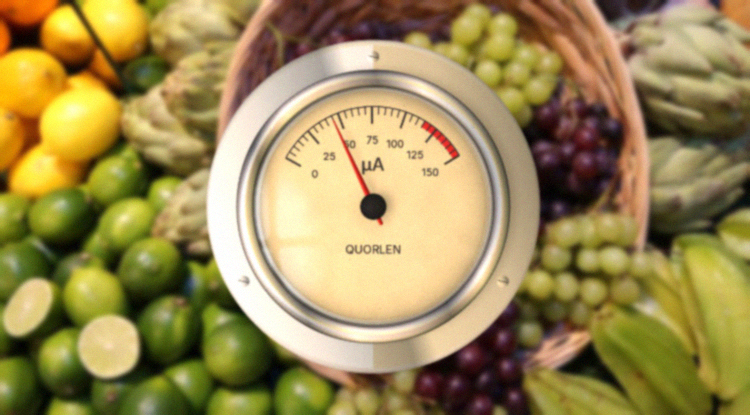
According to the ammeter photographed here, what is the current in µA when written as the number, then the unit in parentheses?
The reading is 45 (µA)
